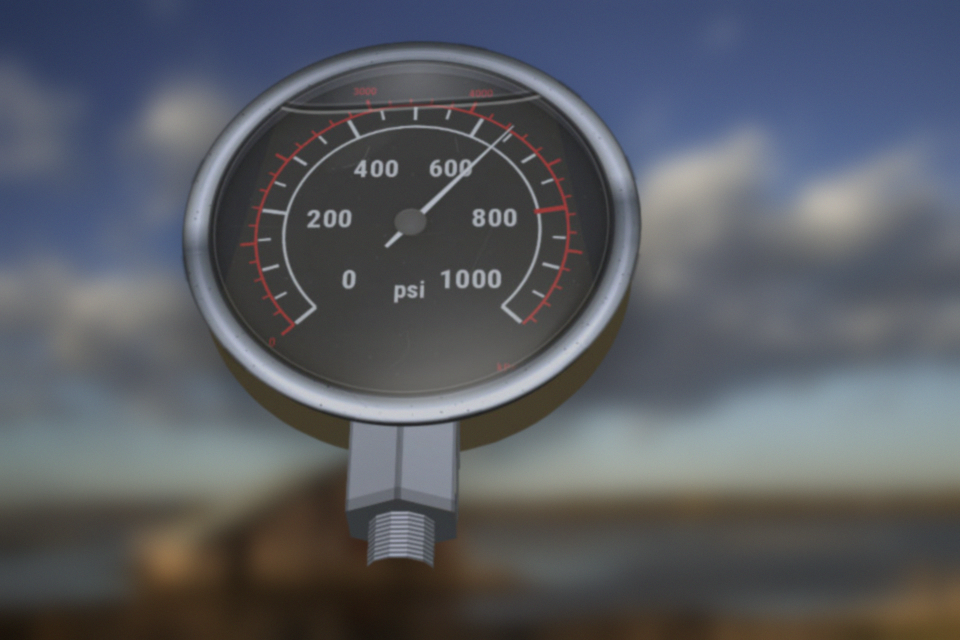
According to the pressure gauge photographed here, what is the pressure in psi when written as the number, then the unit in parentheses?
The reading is 650 (psi)
